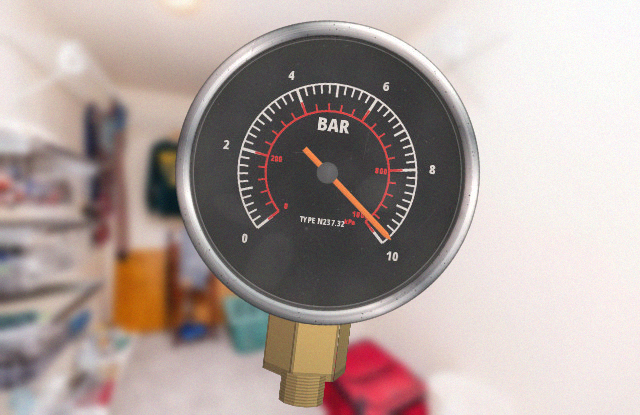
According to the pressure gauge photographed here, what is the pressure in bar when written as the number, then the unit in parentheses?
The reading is 9.8 (bar)
